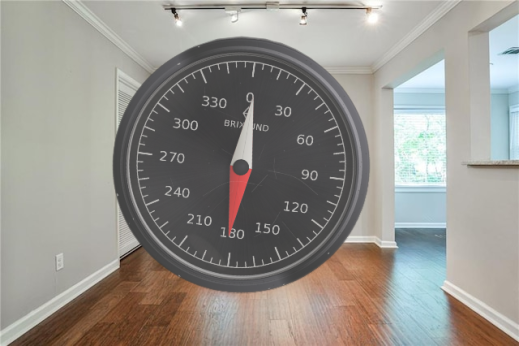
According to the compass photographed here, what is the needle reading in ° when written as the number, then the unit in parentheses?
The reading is 182.5 (°)
